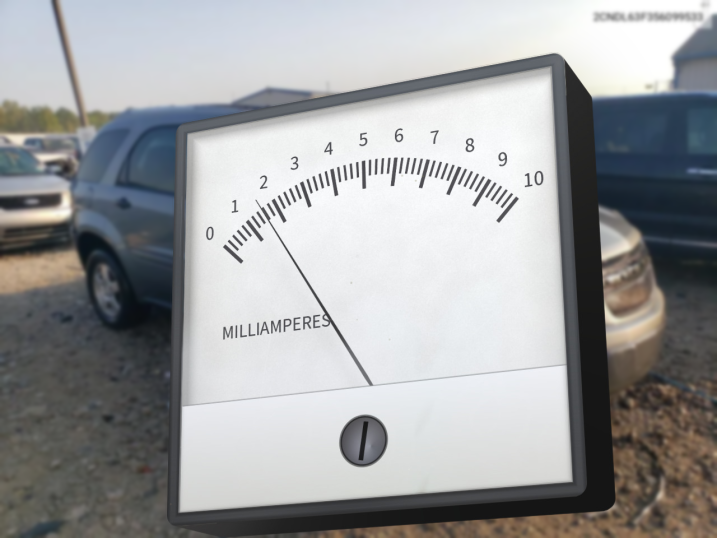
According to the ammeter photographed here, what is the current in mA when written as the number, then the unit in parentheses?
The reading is 1.6 (mA)
